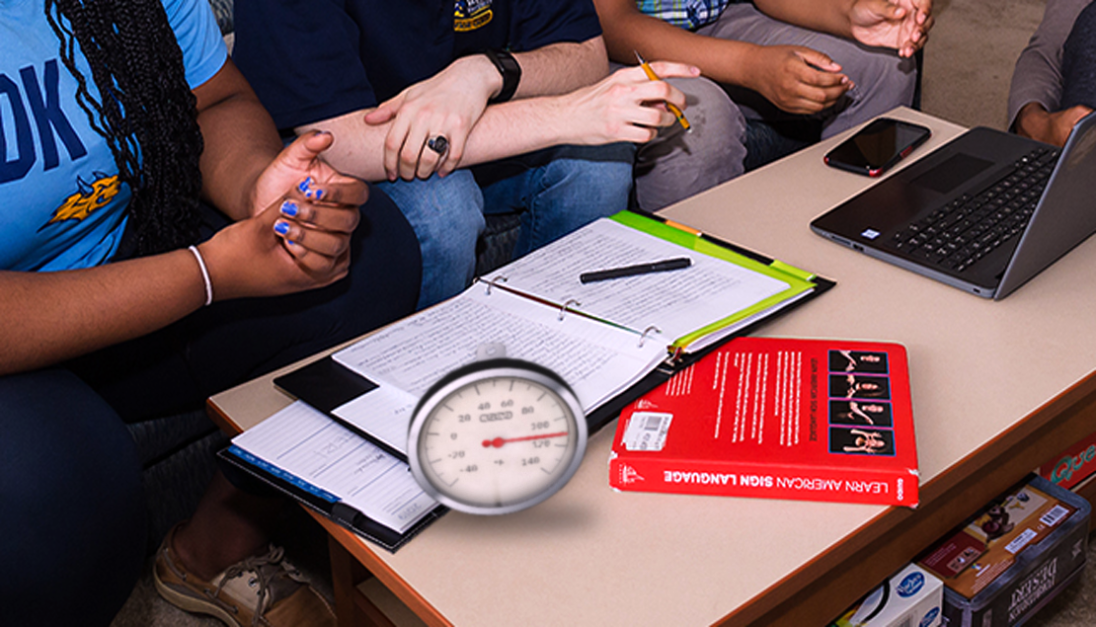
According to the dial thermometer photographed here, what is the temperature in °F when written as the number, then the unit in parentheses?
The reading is 110 (°F)
